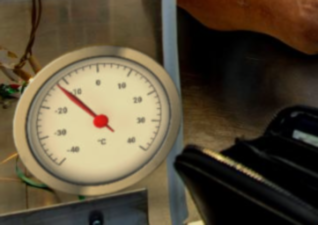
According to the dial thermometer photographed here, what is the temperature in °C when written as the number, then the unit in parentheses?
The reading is -12 (°C)
